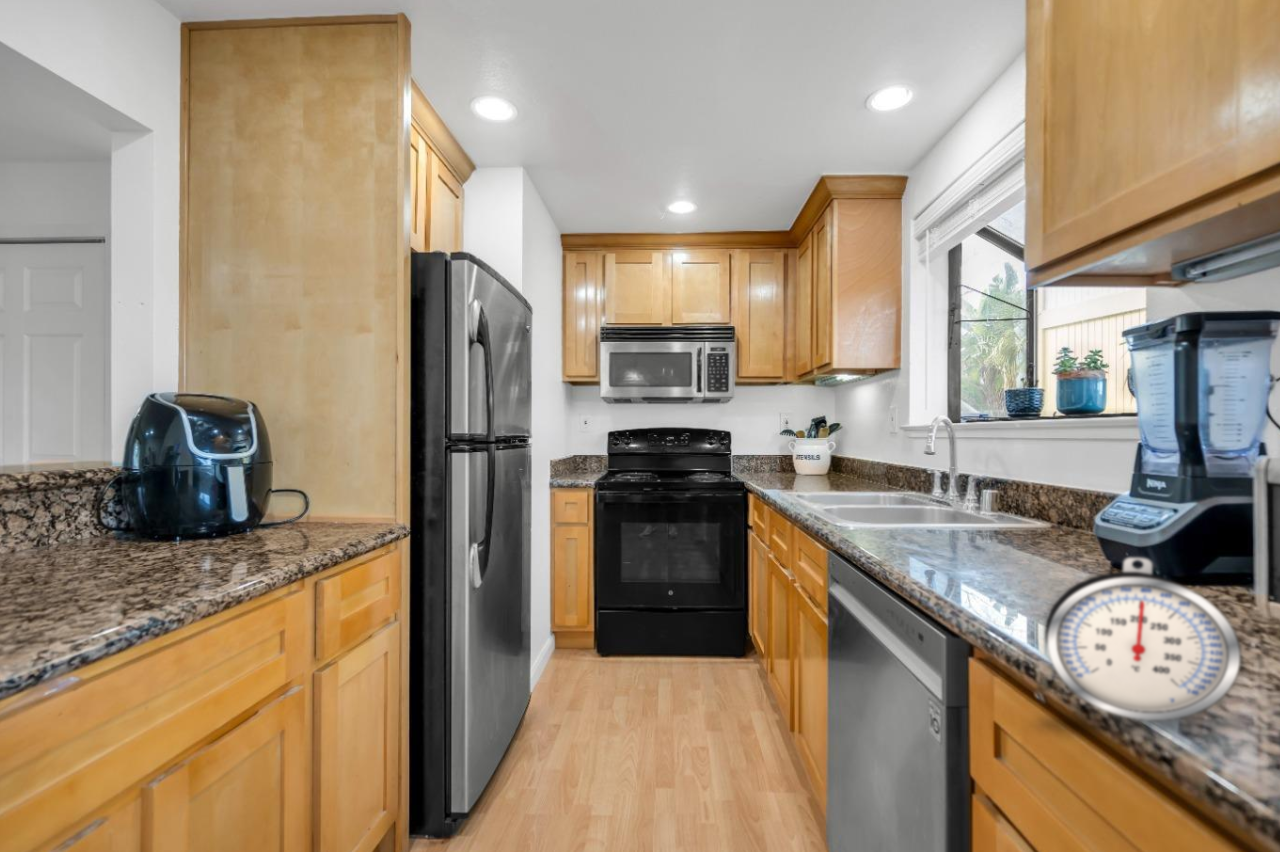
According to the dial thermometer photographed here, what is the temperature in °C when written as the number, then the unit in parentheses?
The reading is 200 (°C)
